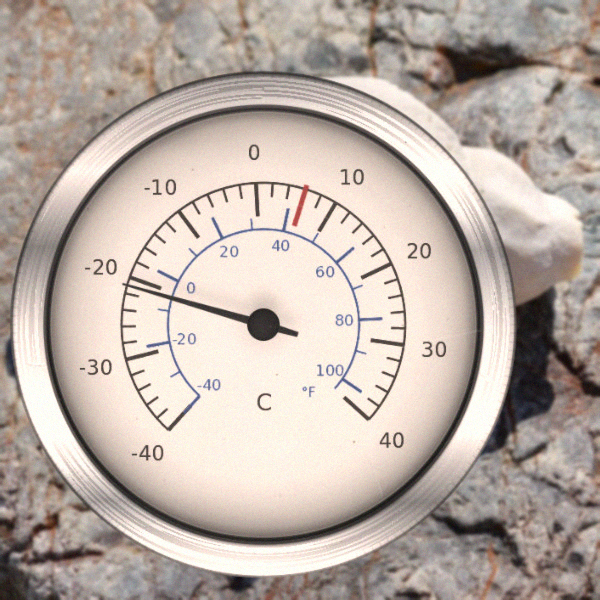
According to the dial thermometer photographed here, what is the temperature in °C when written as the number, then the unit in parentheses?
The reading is -21 (°C)
